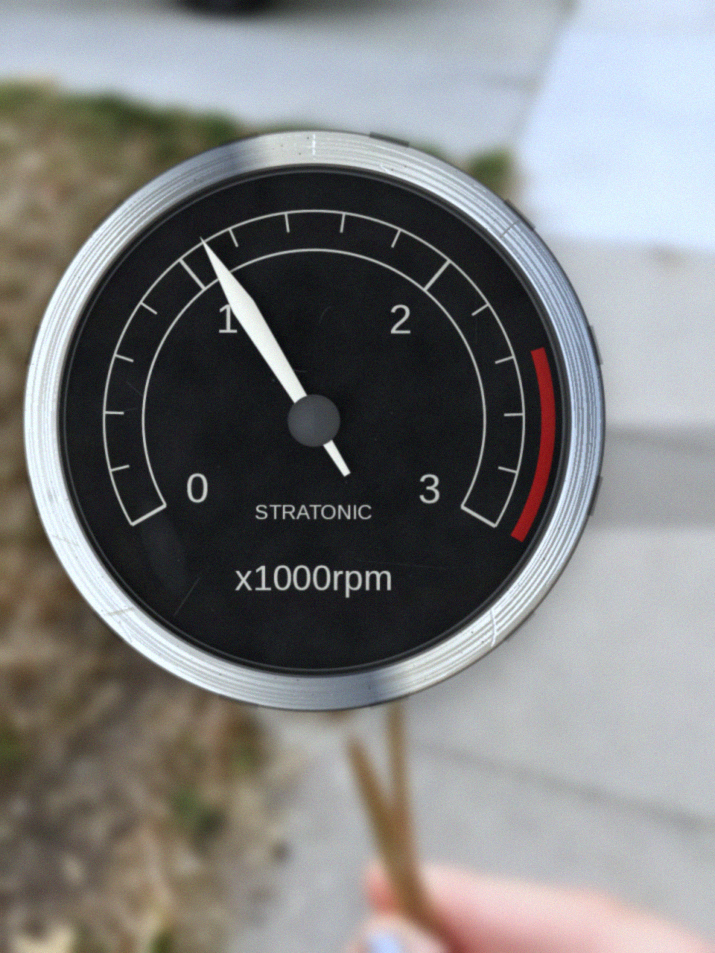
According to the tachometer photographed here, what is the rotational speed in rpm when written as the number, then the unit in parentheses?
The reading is 1100 (rpm)
